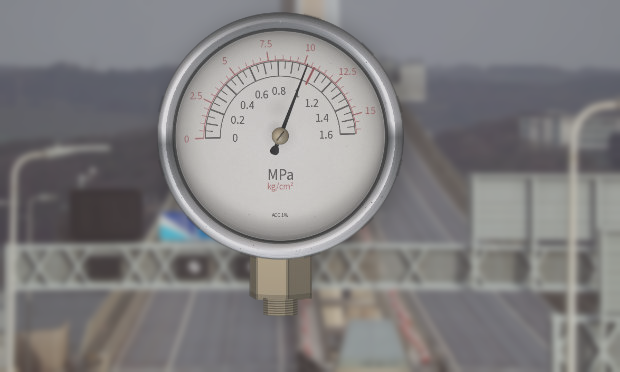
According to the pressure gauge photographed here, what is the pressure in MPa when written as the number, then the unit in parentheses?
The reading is 1 (MPa)
